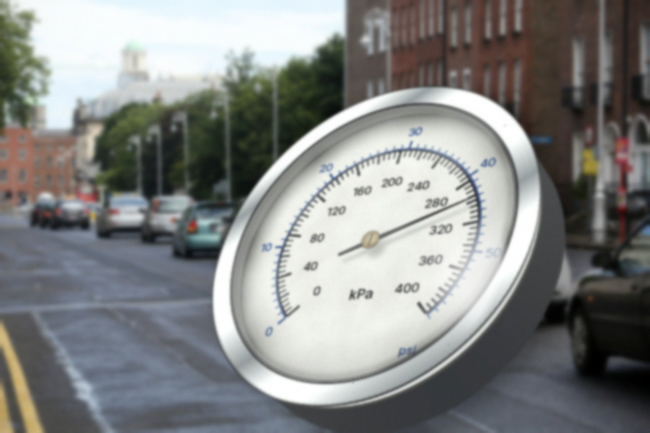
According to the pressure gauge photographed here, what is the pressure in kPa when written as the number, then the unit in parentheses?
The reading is 300 (kPa)
